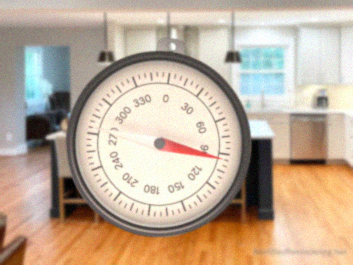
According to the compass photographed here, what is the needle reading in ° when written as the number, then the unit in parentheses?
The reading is 95 (°)
